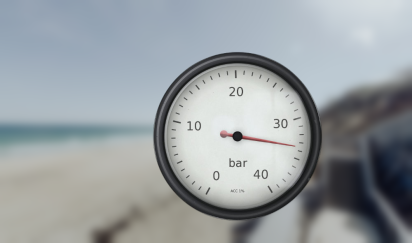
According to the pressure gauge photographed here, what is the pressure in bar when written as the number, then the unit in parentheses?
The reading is 33.5 (bar)
